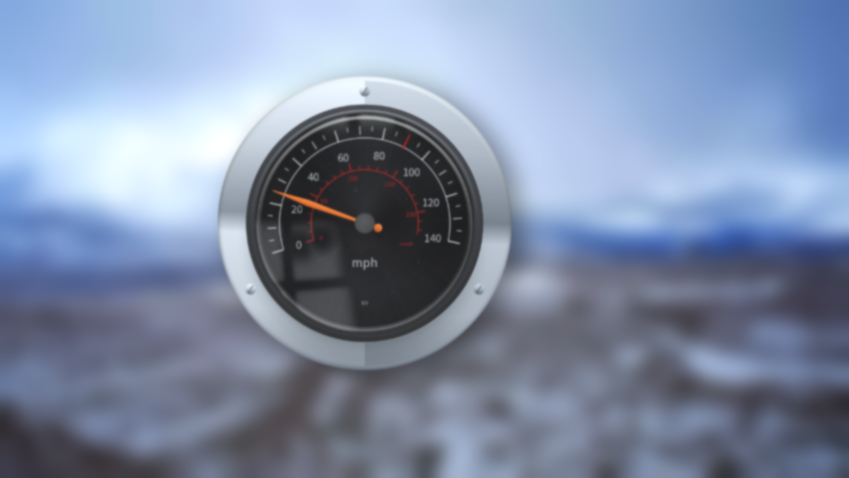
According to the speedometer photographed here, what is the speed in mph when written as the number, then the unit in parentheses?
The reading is 25 (mph)
